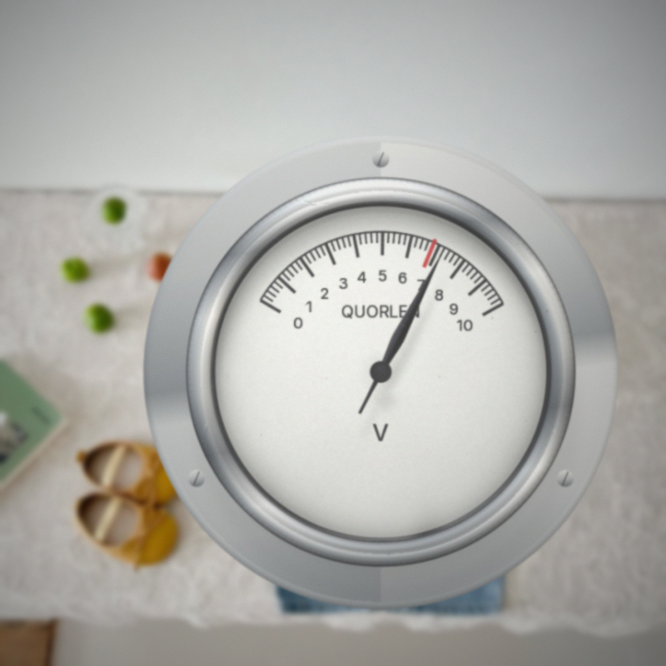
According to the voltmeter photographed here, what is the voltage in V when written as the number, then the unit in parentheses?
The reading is 7.2 (V)
